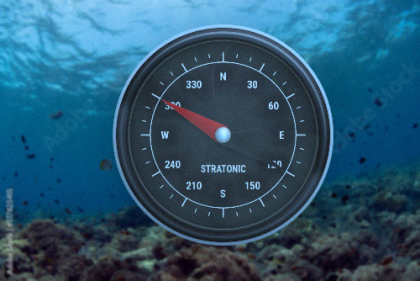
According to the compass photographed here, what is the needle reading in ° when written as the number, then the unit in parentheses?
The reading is 300 (°)
